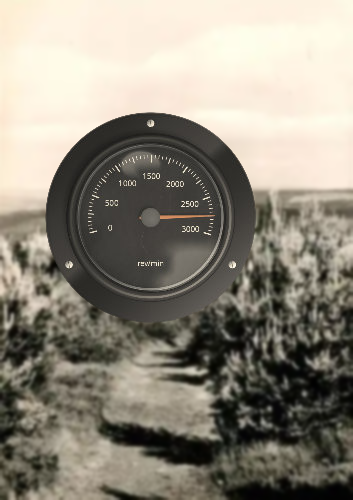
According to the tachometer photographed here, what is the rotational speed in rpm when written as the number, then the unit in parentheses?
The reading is 2750 (rpm)
